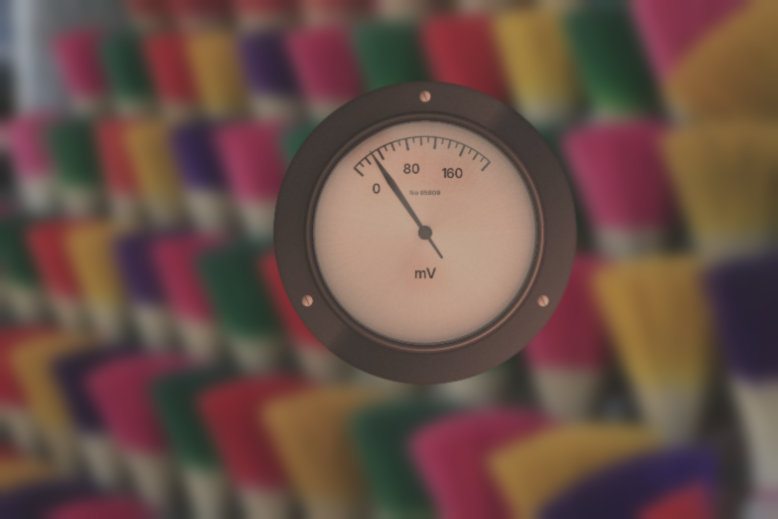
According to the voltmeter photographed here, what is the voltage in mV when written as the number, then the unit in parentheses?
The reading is 30 (mV)
